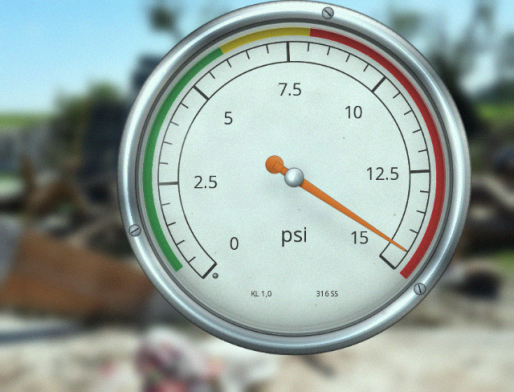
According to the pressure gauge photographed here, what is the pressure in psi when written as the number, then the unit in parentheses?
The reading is 14.5 (psi)
